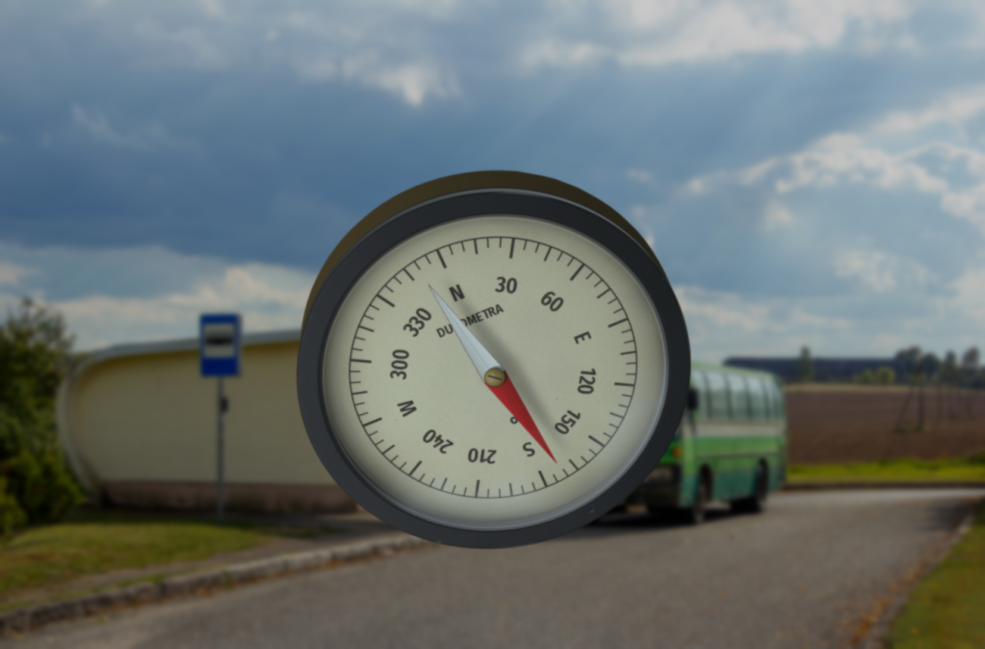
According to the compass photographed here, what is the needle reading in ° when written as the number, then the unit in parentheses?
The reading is 170 (°)
